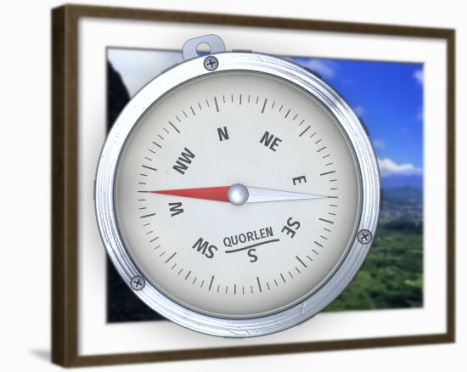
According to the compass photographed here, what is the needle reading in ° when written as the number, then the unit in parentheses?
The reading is 285 (°)
